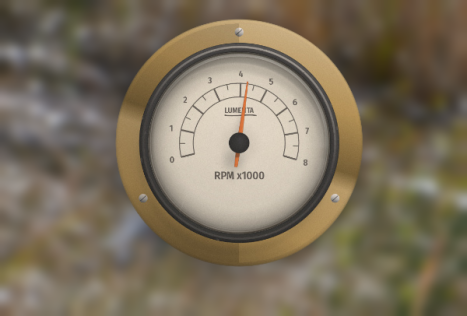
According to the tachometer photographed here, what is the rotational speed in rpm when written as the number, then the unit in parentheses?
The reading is 4250 (rpm)
